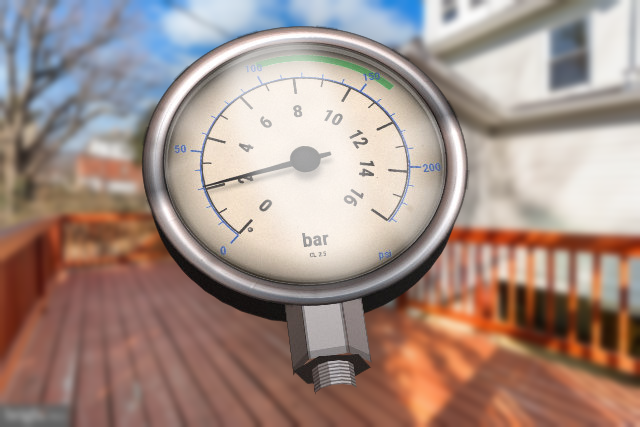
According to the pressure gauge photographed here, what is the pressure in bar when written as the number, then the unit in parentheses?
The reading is 2 (bar)
